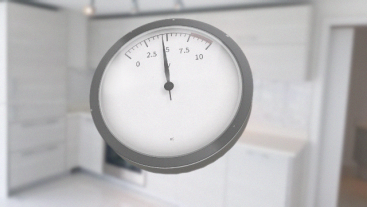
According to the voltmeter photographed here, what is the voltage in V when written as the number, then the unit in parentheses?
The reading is 4.5 (V)
